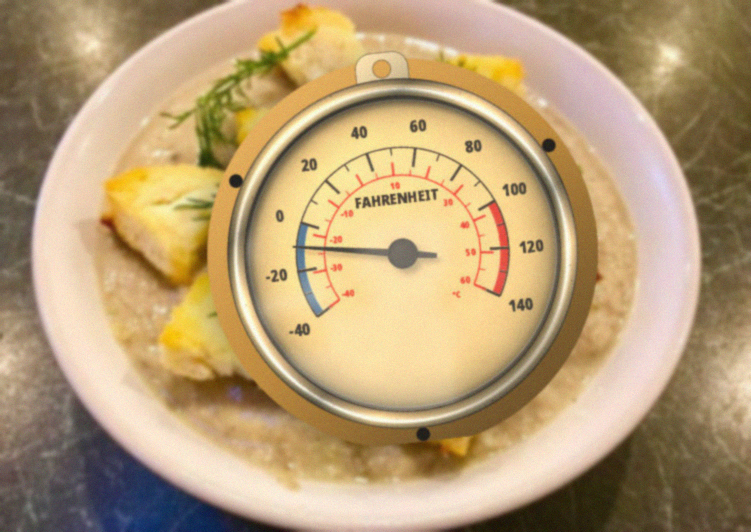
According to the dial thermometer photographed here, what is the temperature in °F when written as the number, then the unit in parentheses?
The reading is -10 (°F)
